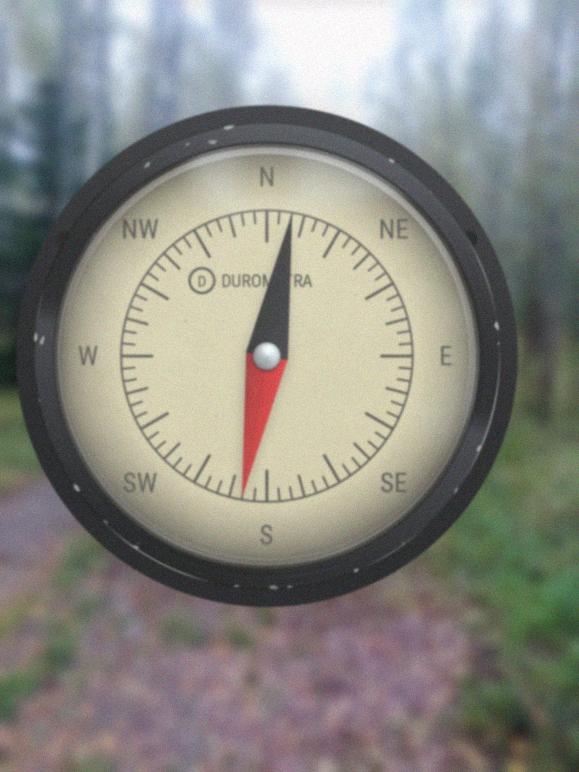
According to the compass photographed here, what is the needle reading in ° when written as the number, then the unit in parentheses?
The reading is 190 (°)
